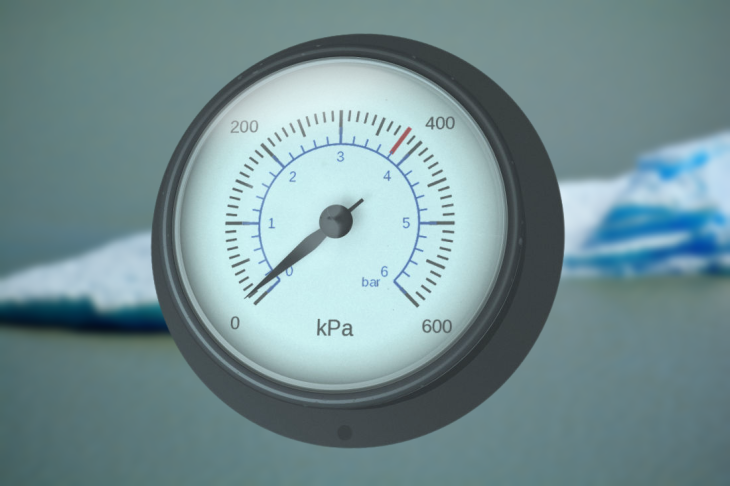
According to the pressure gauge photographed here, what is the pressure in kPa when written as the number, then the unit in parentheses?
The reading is 10 (kPa)
